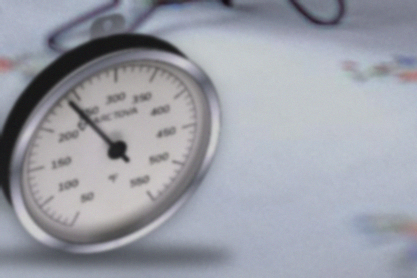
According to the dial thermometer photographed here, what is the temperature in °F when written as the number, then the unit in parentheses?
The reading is 240 (°F)
